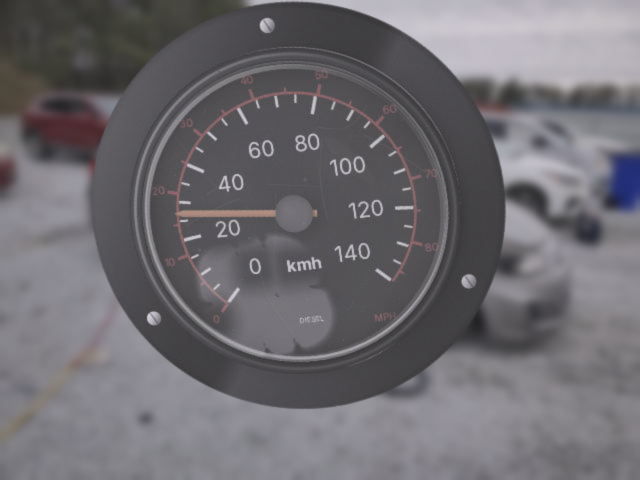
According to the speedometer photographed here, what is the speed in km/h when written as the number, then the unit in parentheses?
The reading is 27.5 (km/h)
